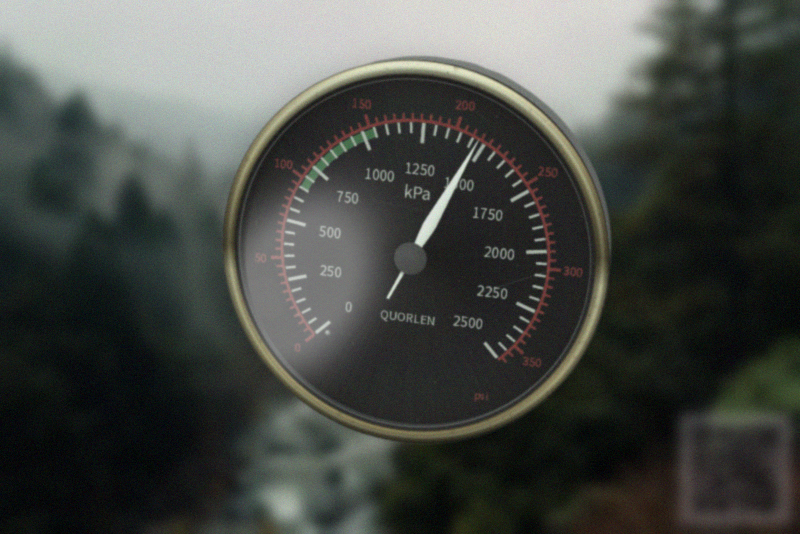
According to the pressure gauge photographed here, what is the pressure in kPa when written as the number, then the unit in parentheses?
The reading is 1475 (kPa)
